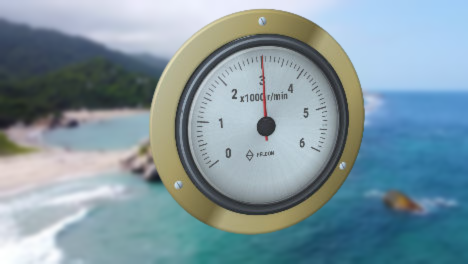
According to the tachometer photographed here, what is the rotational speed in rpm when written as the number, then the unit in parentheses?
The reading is 3000 (rpm)
